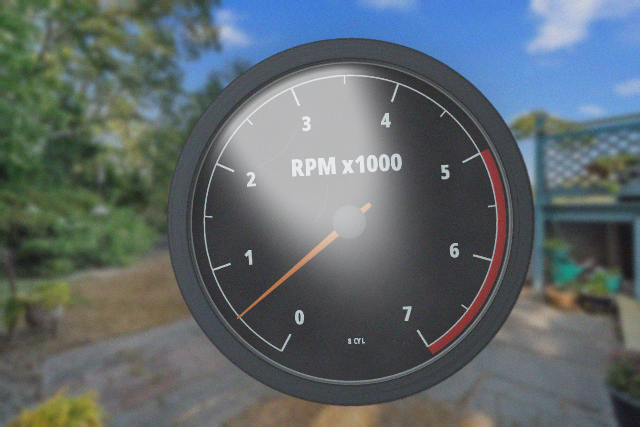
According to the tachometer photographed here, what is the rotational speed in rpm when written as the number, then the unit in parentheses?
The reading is 500 (rpm)
